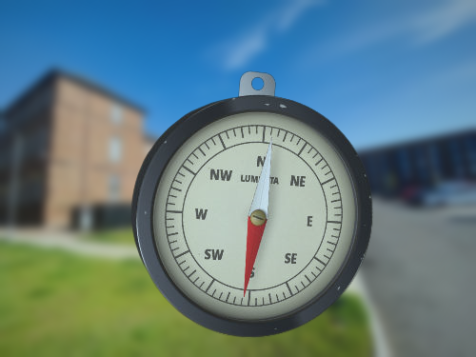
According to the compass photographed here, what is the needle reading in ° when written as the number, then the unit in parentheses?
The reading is 185 (°)
